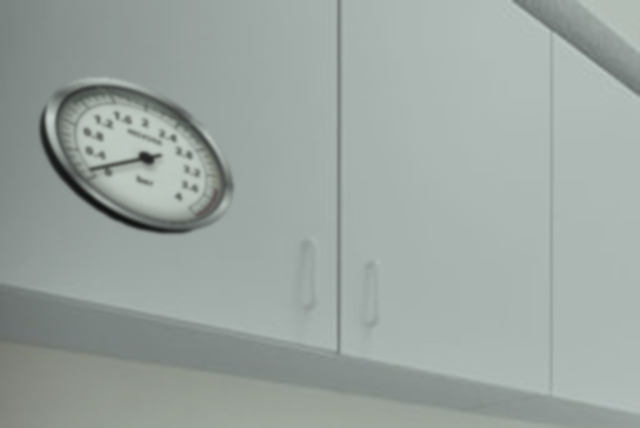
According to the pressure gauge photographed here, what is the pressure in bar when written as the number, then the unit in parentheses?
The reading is 0.1 (bar)
